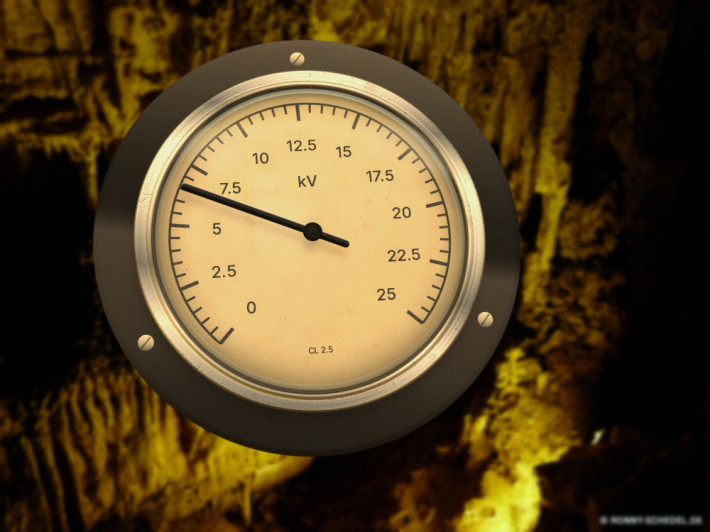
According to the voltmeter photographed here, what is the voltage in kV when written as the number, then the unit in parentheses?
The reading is 6.5 (kV)
